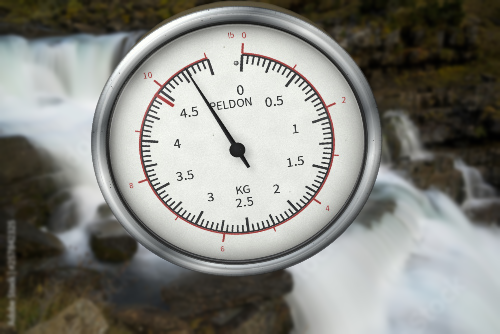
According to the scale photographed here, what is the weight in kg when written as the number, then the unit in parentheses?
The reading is 4.8 (kg)
